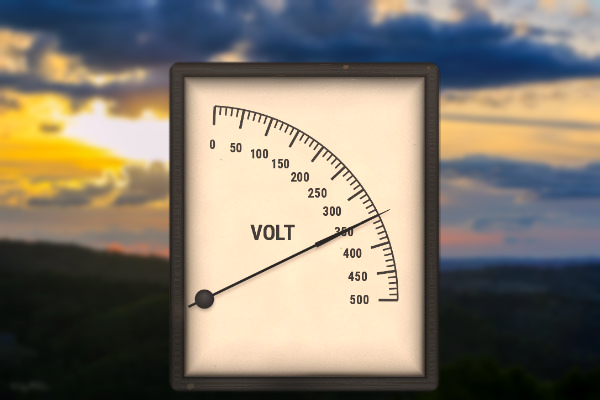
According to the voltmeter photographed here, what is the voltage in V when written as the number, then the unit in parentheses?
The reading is 350 (V)
